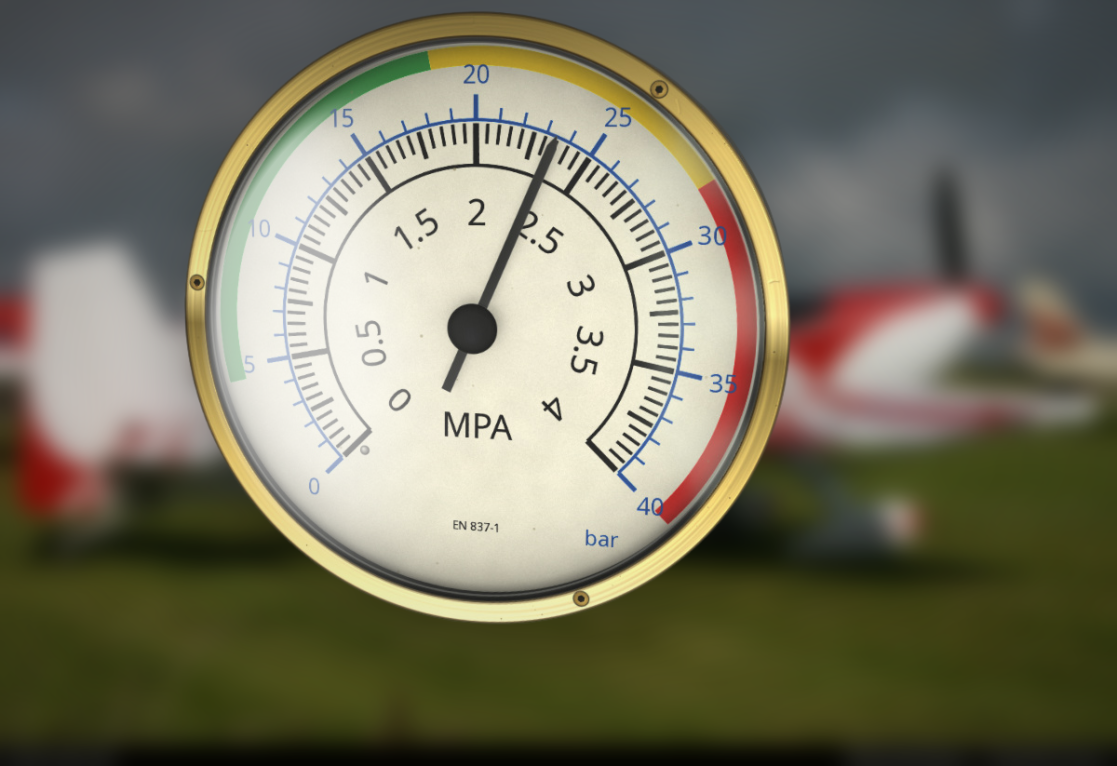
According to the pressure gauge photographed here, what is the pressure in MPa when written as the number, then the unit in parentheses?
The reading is 2.35 (MPa)
